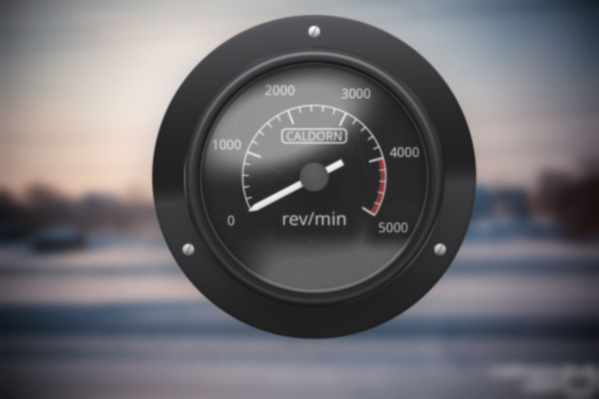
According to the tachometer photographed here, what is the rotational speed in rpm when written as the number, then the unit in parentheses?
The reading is 0 (rpm)
